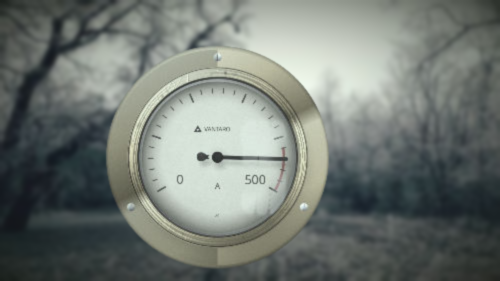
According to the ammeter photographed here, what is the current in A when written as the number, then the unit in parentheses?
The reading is 440 (A)
